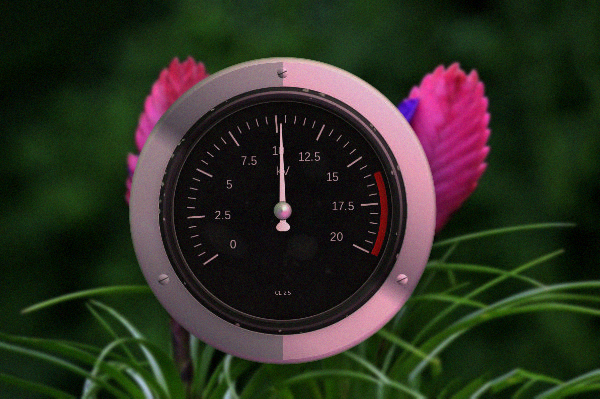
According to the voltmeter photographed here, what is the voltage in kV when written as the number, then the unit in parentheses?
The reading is 10.25 (kV)
